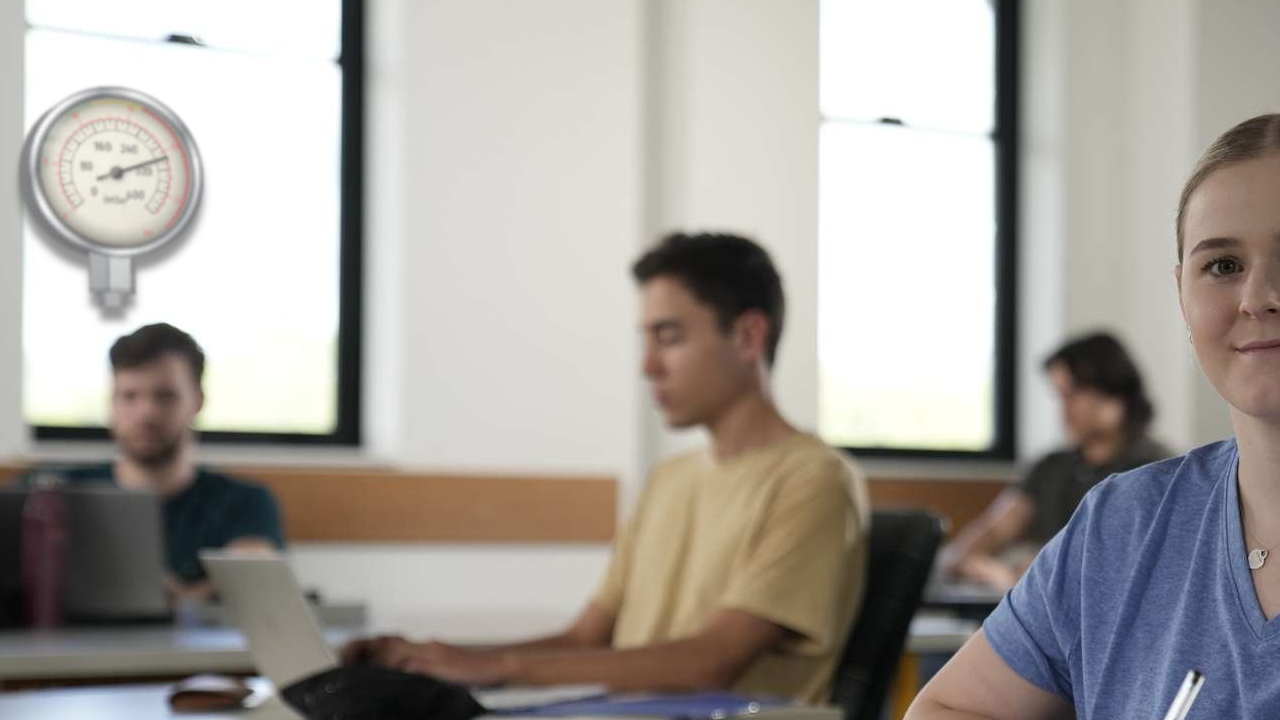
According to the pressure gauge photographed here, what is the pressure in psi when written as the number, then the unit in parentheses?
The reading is 300 (psi)
